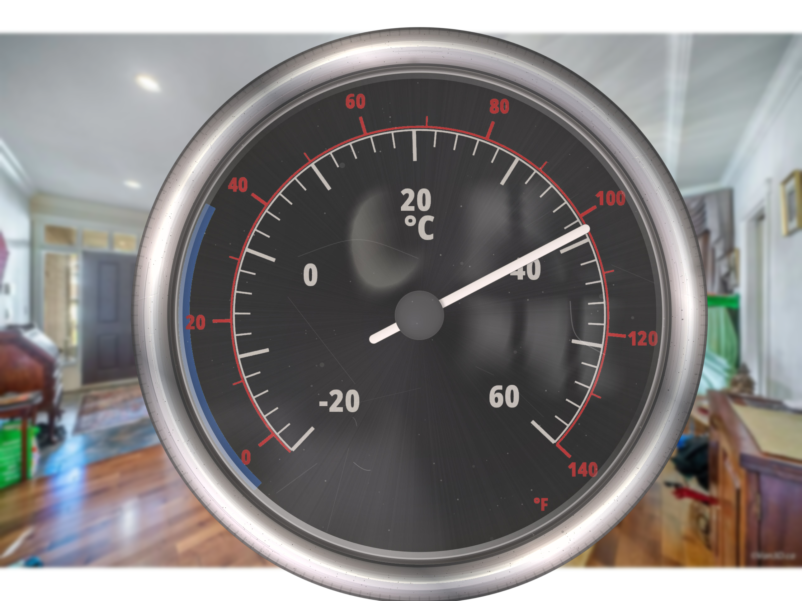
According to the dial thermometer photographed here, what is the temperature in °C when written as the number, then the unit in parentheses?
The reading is 39 (°C)
